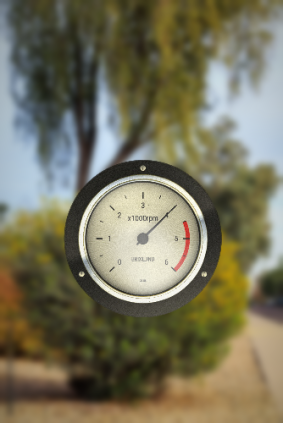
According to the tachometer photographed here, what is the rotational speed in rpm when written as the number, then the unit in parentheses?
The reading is 4000 (rpm)
